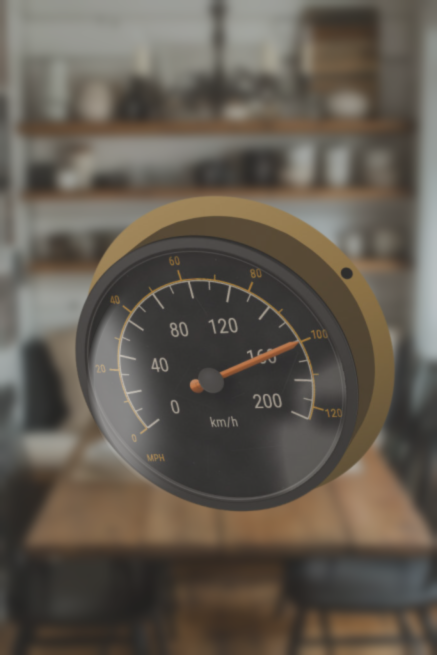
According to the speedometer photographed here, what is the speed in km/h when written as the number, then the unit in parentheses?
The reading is 160 (km/h)
